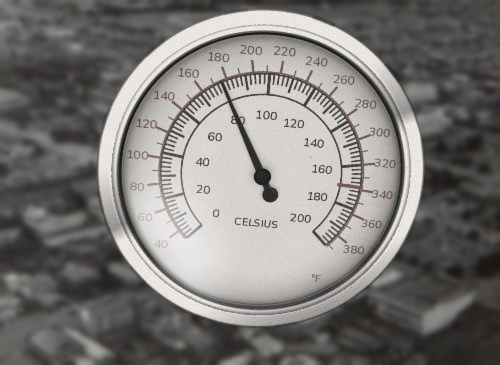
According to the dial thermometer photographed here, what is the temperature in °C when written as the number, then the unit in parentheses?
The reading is 80 (°C)
